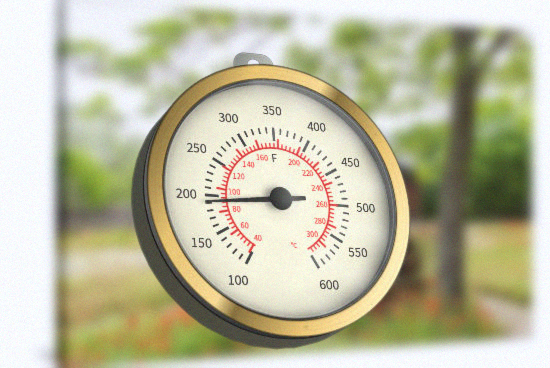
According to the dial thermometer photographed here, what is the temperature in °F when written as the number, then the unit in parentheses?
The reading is 190 (°F)
